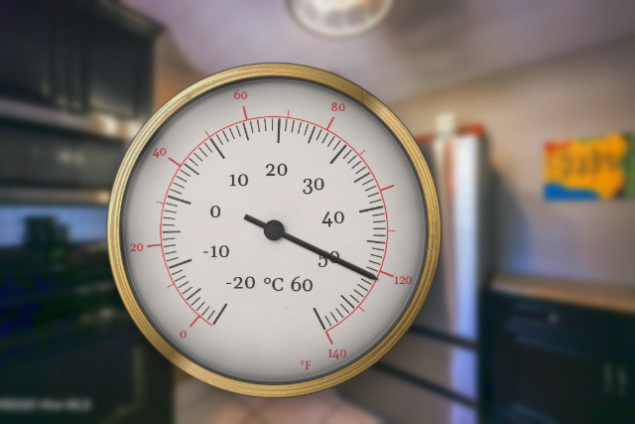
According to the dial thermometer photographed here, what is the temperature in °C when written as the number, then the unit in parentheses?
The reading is 50 (°C)
